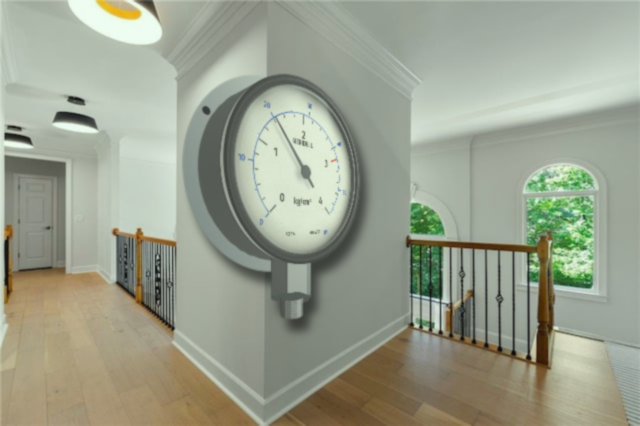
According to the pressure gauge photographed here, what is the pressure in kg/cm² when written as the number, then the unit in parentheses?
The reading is 1.4 (kg/cm²)
